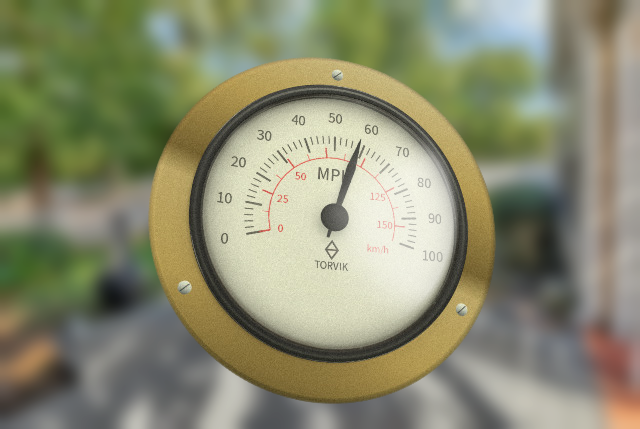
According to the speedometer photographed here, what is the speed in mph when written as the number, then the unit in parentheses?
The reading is 58 (mph)
